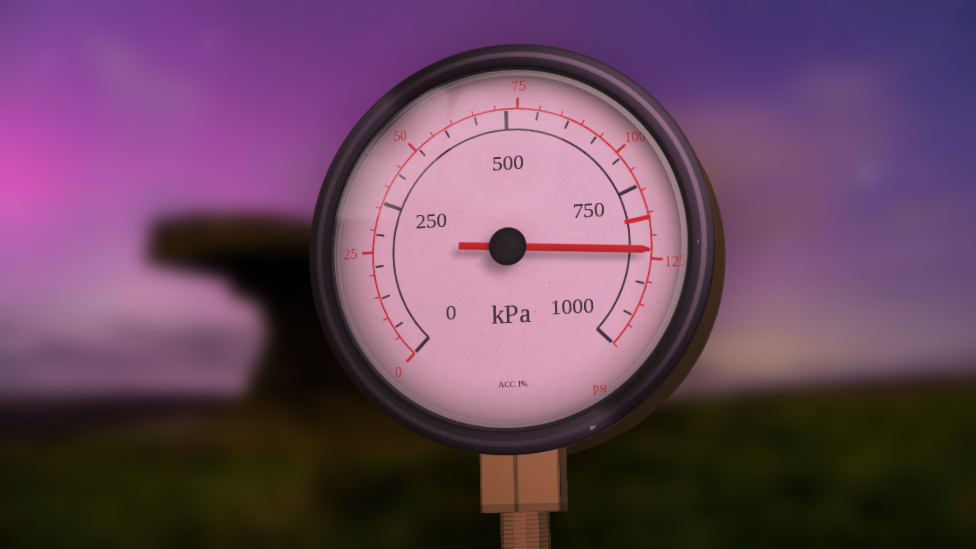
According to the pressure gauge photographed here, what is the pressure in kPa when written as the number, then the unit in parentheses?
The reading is 850 (kPa)
